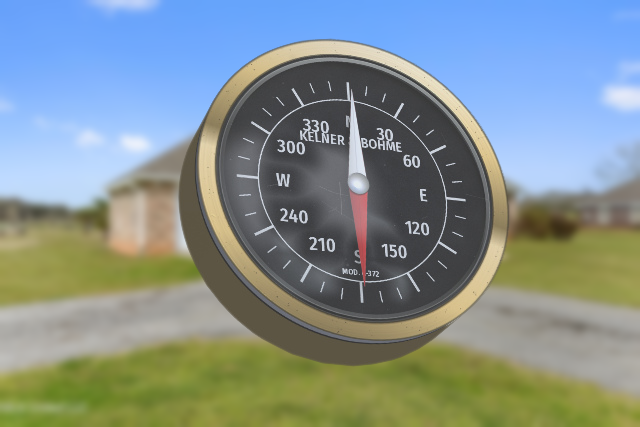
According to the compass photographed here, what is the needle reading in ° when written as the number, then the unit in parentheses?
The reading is 180 (°)
